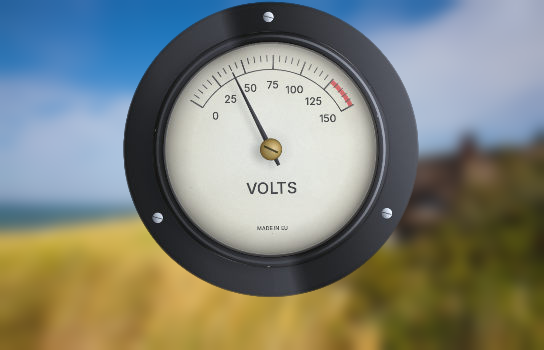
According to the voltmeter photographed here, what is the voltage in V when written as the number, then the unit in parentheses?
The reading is 40 (V)
